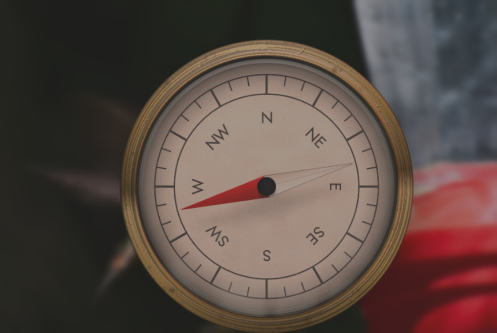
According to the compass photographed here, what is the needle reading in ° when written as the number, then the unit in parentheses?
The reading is 255 (°)
